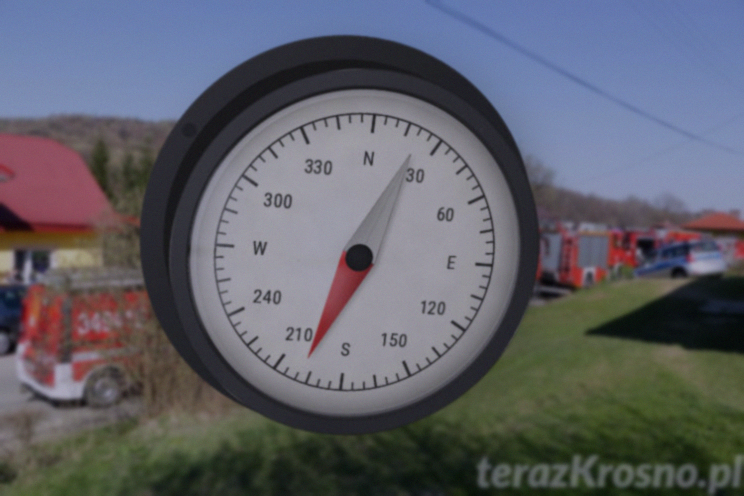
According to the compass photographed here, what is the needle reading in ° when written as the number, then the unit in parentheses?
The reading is 200 (°)
